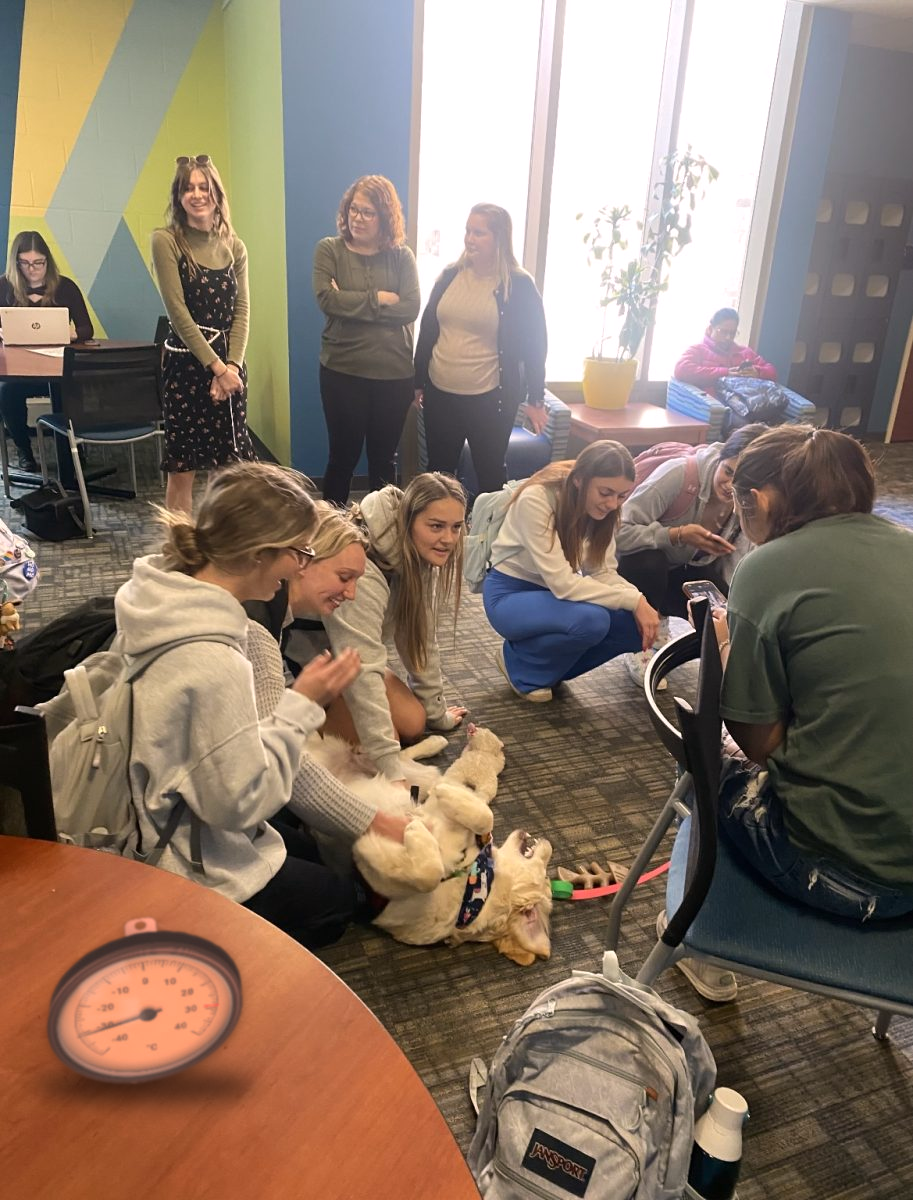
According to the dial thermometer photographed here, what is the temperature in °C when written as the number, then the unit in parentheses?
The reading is -30 (°C)
